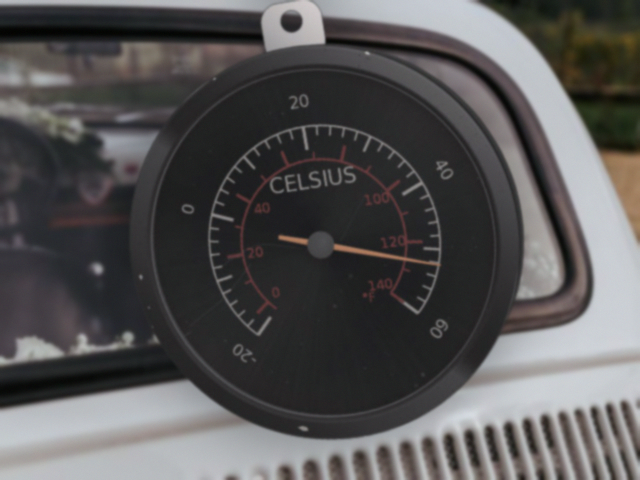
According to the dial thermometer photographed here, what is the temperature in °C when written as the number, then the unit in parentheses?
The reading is 52 (°C)
